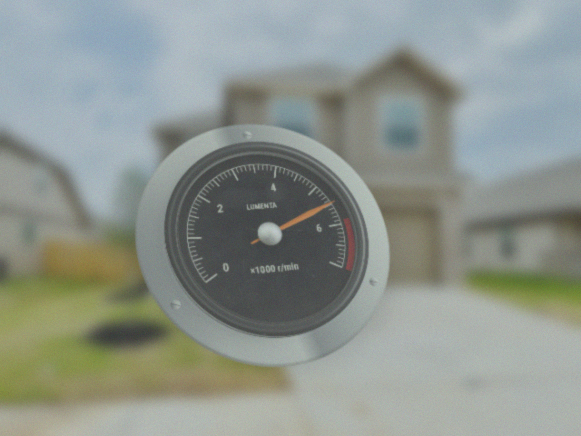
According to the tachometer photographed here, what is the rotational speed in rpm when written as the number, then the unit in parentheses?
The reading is 5500 (rpm)
